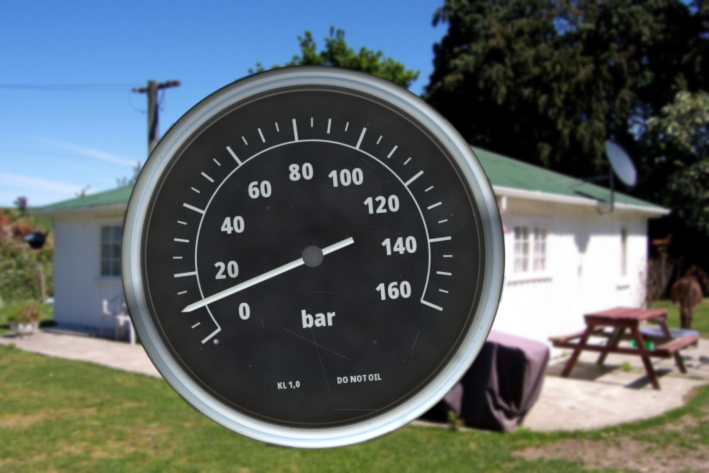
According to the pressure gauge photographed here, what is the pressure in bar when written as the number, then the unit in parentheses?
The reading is 10 (bar)
